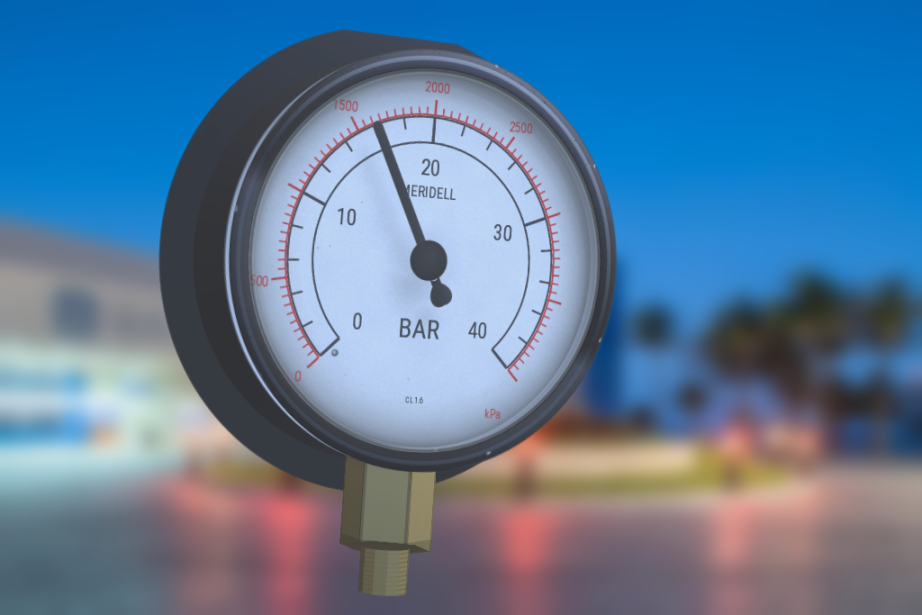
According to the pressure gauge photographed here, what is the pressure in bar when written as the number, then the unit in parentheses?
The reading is 16 (bar)
